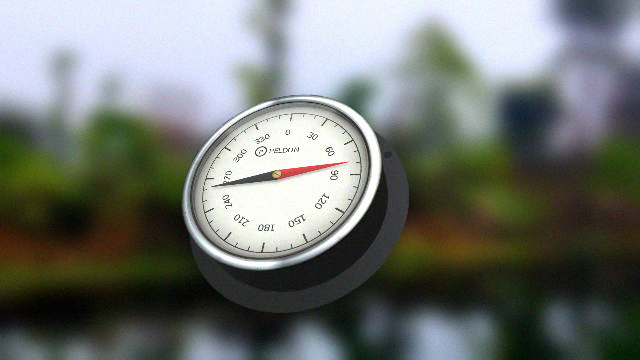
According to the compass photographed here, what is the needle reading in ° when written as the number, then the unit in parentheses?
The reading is 80 (°)
